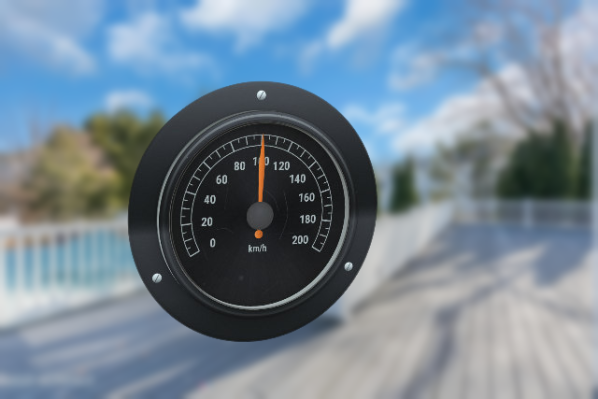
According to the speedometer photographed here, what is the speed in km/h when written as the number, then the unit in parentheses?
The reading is 100 (km/h)
